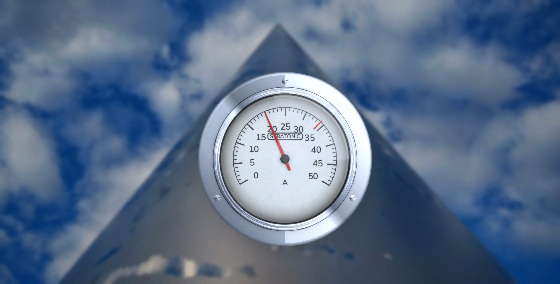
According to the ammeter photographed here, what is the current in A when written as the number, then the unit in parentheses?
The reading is 20 (A)
